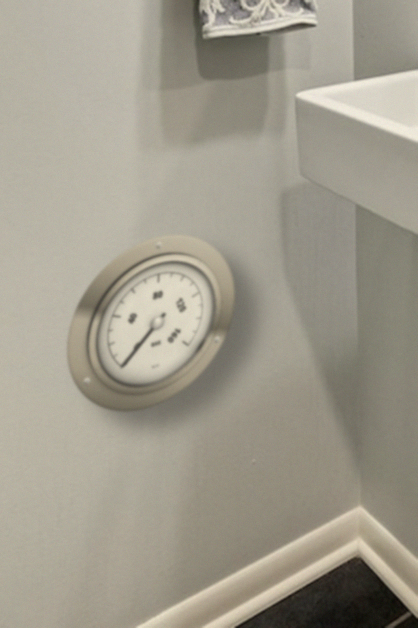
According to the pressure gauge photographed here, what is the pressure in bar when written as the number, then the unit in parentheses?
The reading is 0 (bar)
